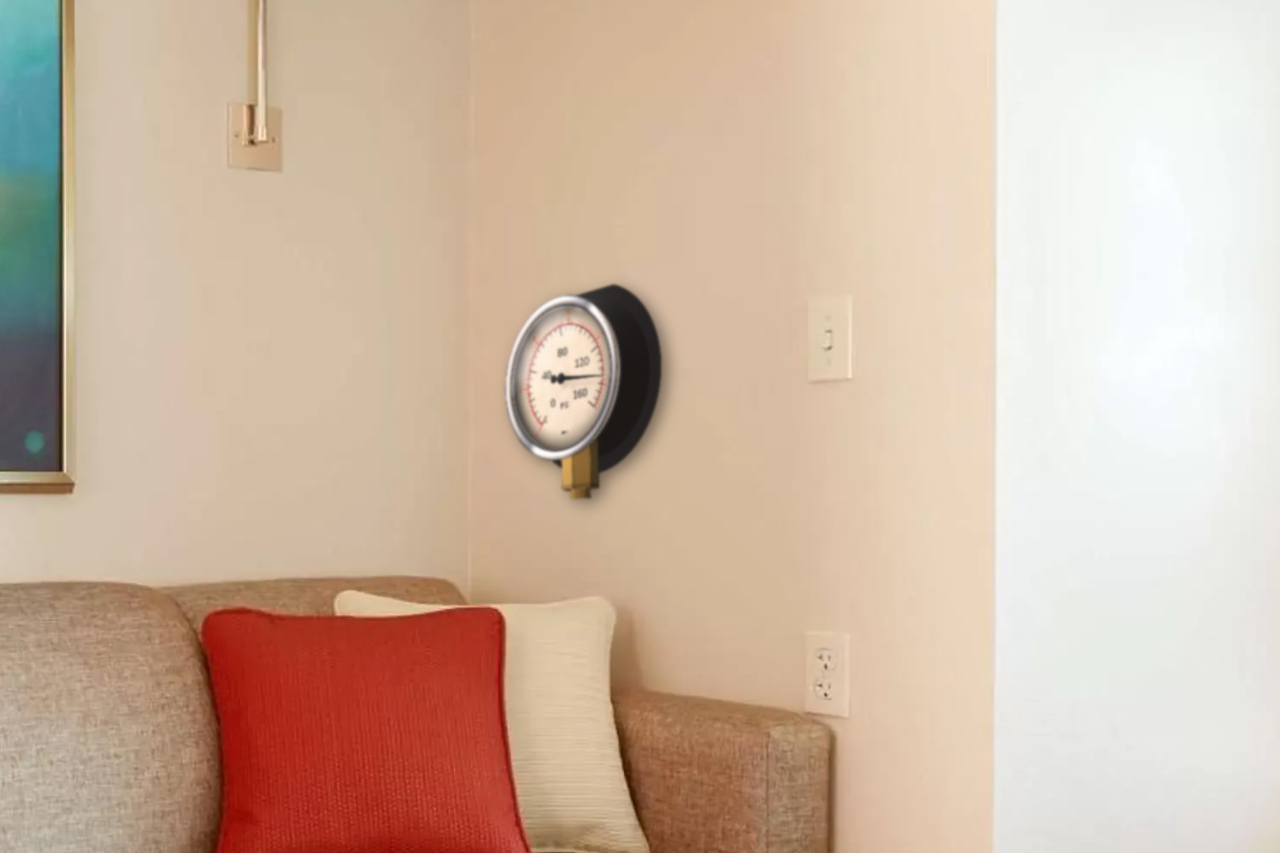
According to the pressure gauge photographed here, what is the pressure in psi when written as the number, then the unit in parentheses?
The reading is 140 (psi)
